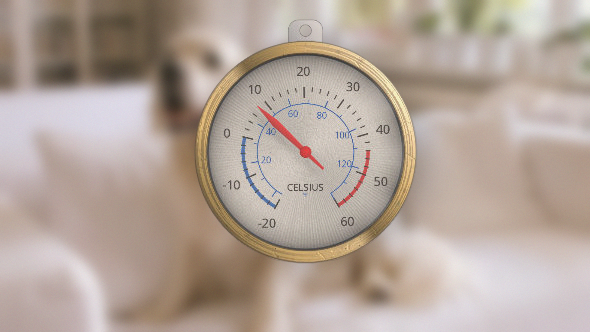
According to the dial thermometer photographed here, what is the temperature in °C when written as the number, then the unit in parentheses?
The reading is 8 (°C)
